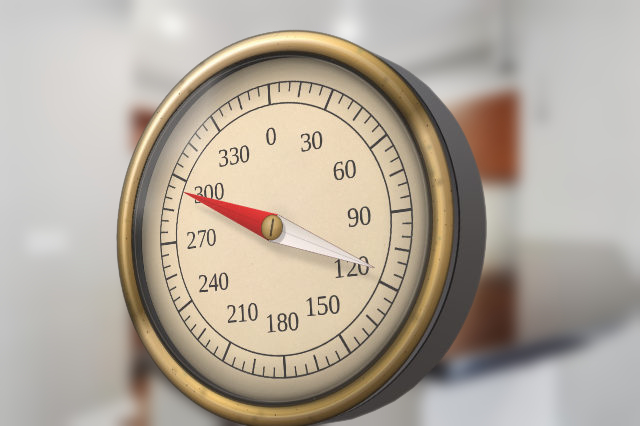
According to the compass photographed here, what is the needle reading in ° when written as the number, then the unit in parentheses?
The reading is 295 (°)
